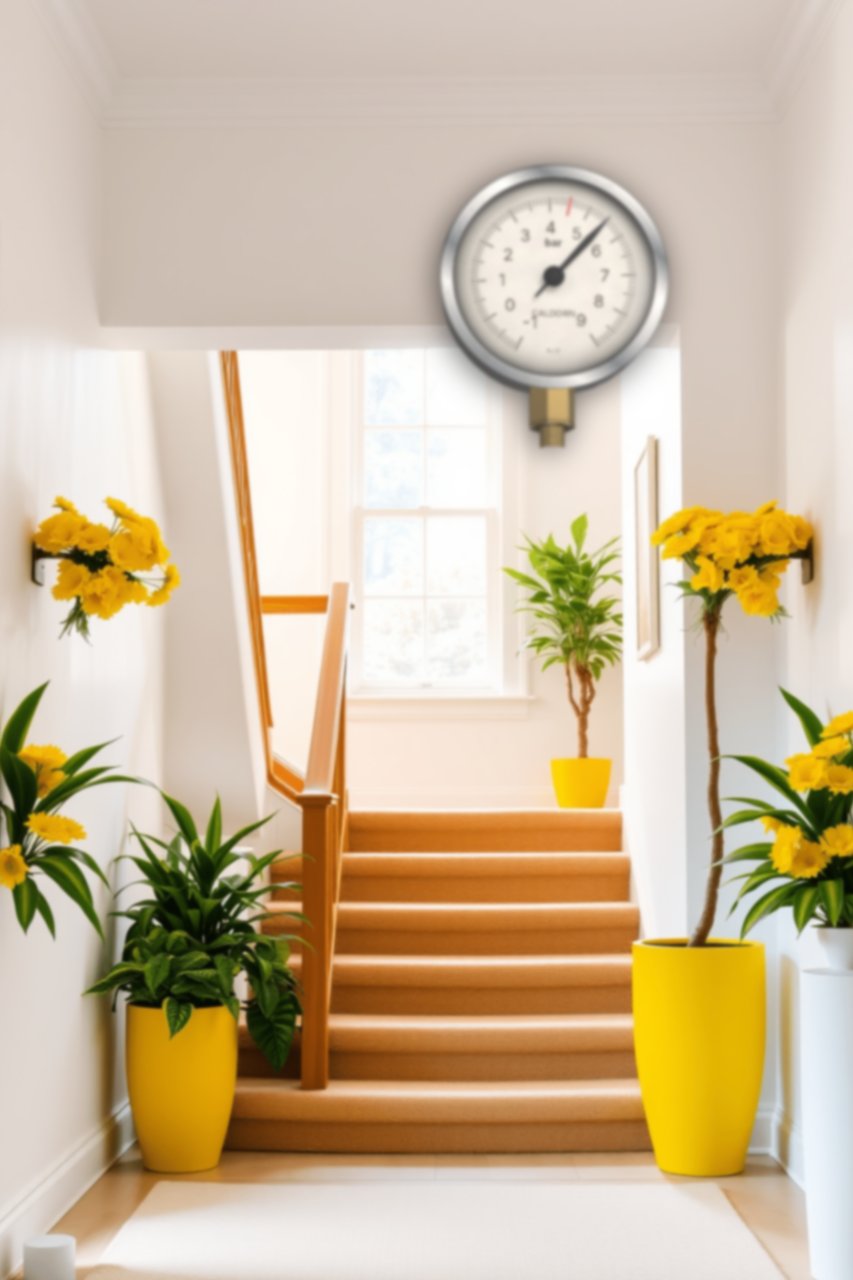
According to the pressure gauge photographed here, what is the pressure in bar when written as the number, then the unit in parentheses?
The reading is 5.5 (bar)
